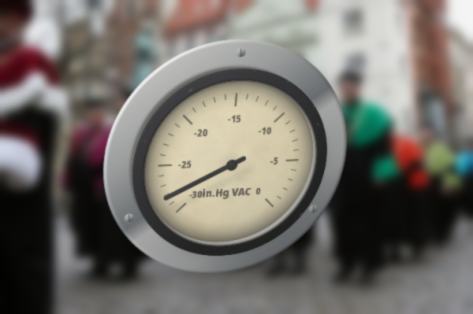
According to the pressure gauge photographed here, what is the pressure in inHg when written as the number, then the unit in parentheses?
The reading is -28 (inHg)
